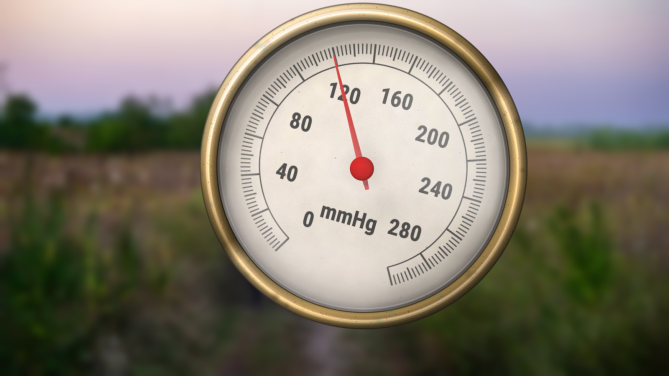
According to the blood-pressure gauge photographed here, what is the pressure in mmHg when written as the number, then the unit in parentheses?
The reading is 120 (mmHg)
